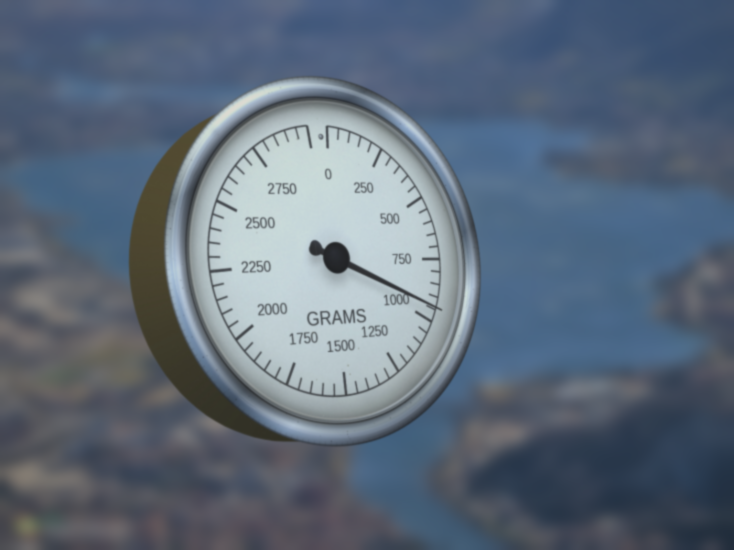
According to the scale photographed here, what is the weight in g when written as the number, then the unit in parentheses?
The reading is 950 (g)
